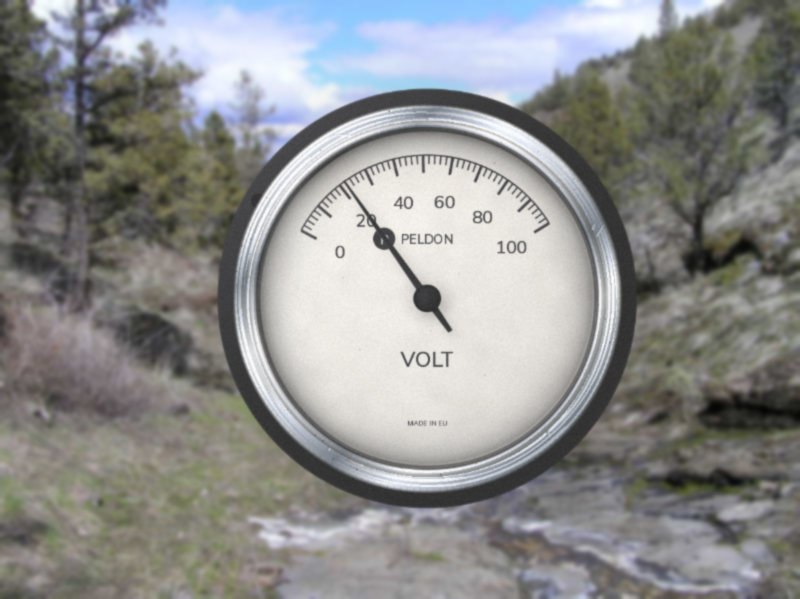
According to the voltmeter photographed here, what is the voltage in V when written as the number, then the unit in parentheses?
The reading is 22 (V)
